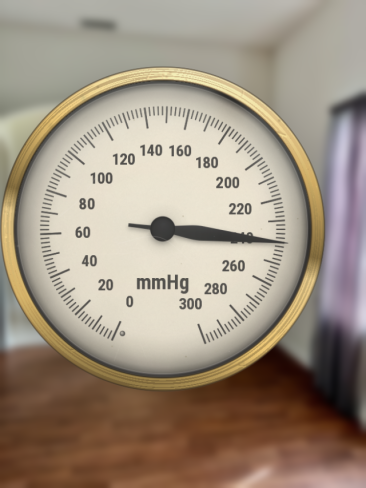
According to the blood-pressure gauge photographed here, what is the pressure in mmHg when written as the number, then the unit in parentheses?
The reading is 240 (mmHg)
